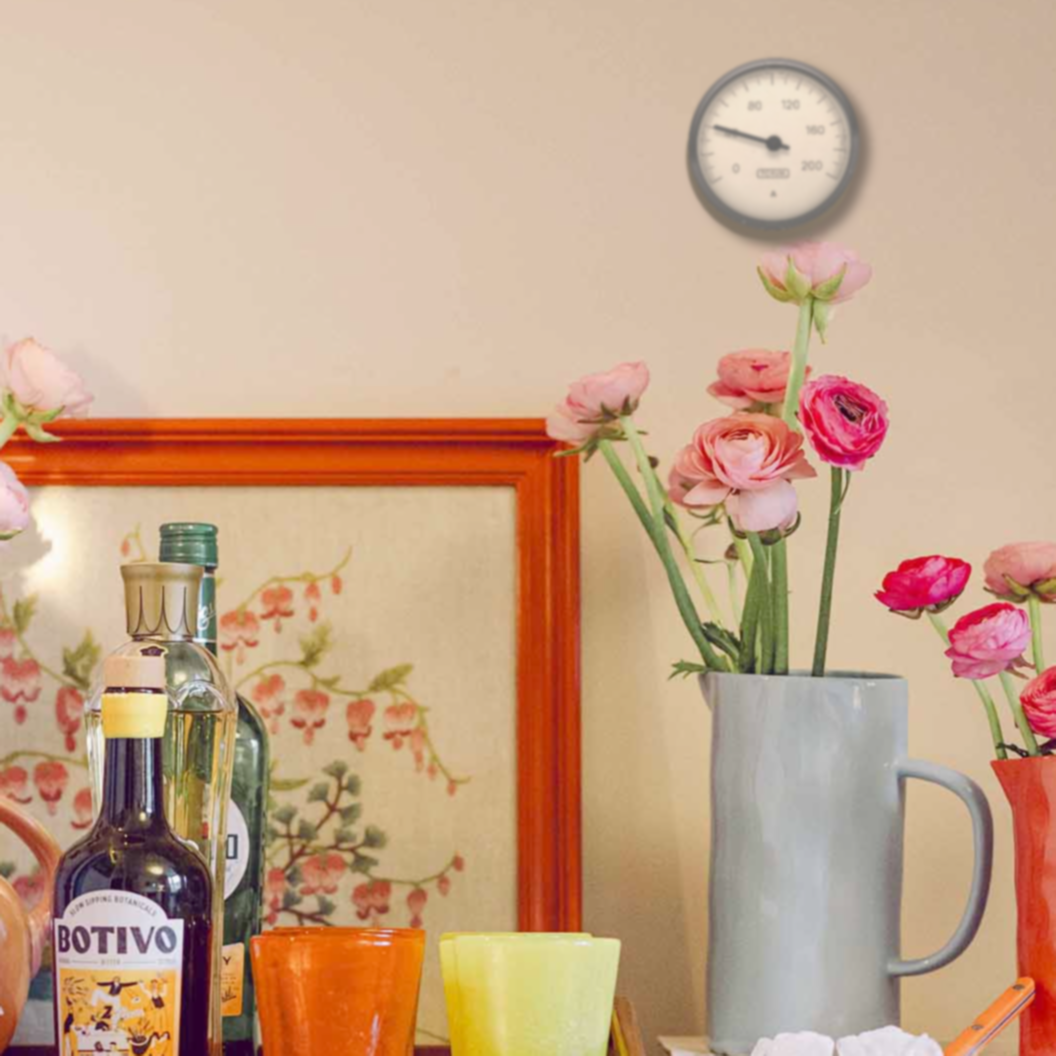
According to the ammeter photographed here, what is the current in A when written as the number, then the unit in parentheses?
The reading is 40 (A)
